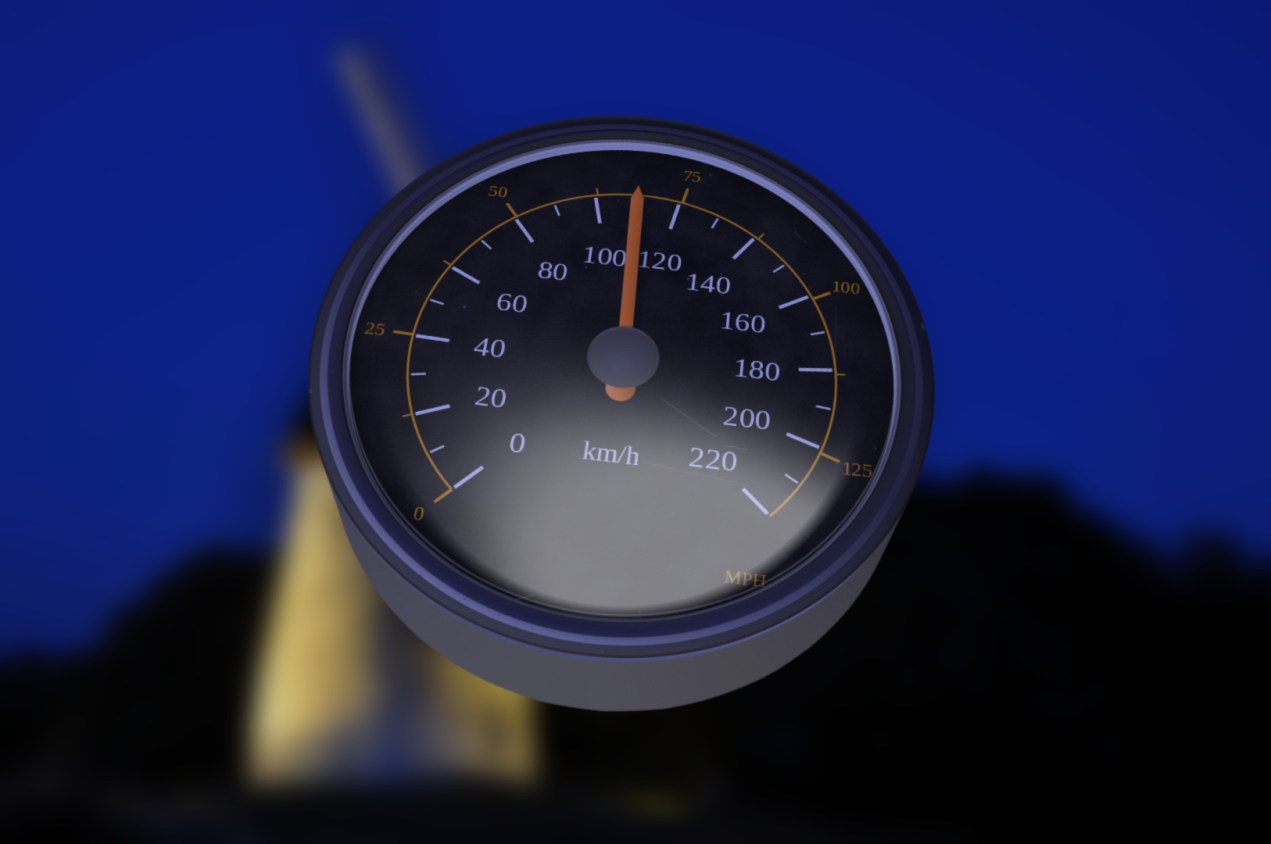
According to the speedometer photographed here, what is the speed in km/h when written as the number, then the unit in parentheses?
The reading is 110 (km/h)
